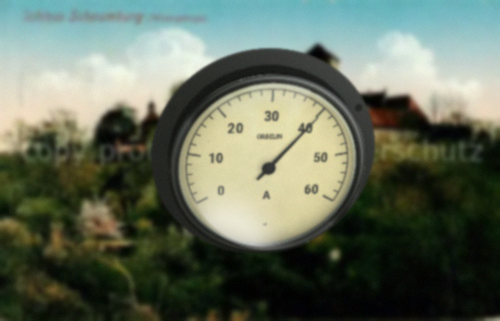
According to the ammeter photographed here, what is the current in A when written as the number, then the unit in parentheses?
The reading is 40 (A)
